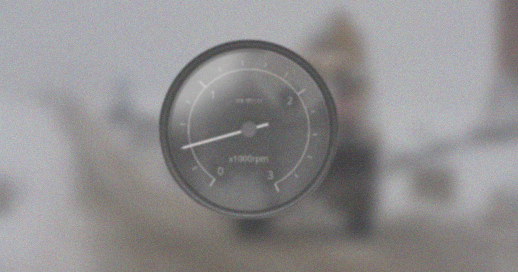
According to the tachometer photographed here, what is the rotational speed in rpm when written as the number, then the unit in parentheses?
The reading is 400 (rpm)
